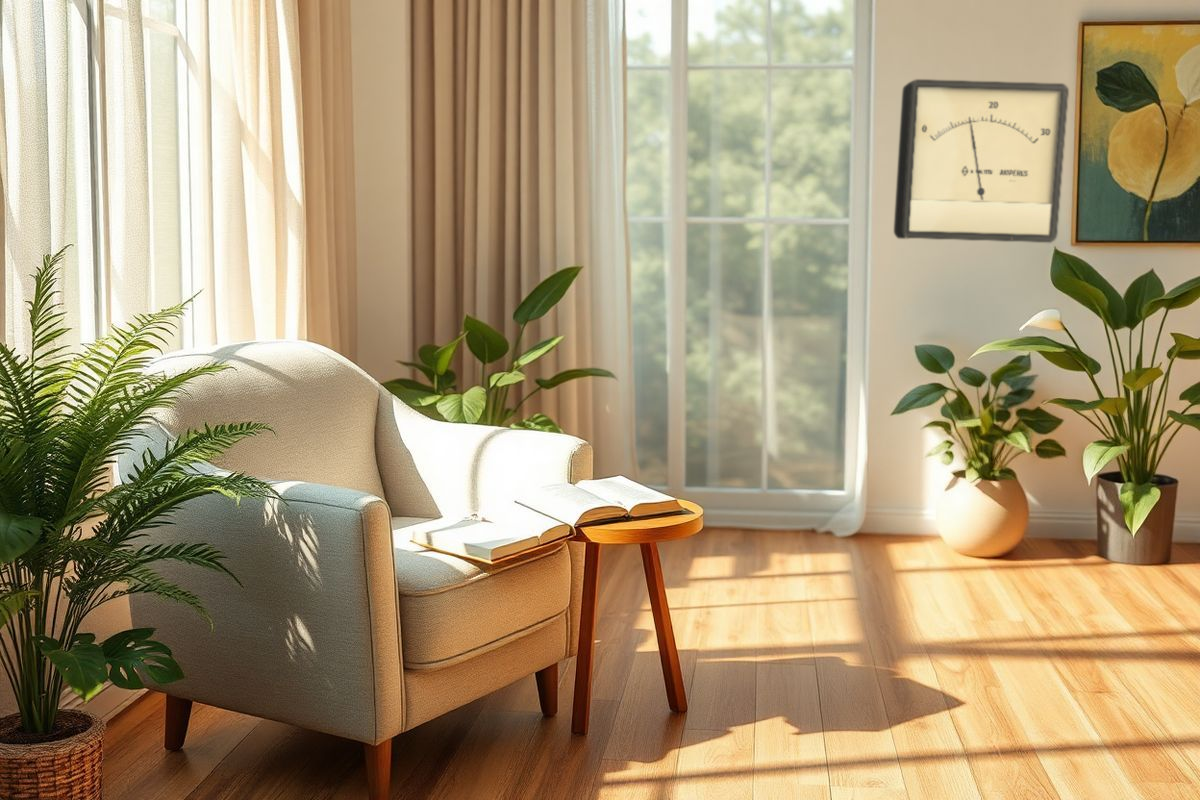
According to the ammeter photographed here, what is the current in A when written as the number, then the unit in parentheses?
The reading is 15 (A)
